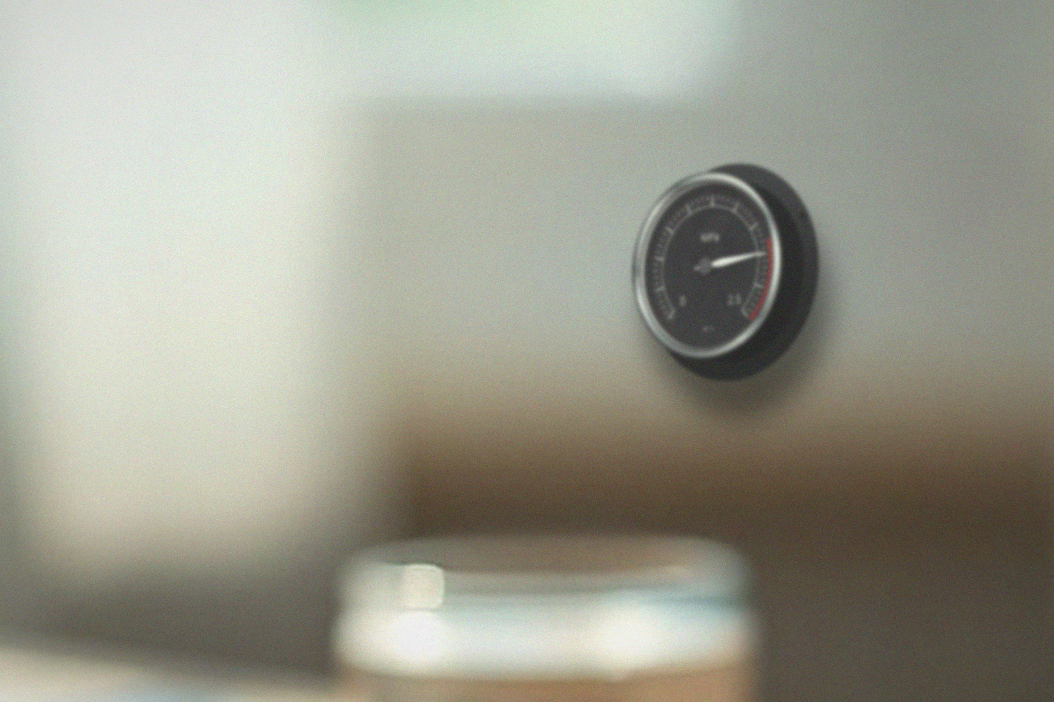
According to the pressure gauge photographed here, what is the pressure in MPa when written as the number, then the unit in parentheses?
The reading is 2 (MPa)
